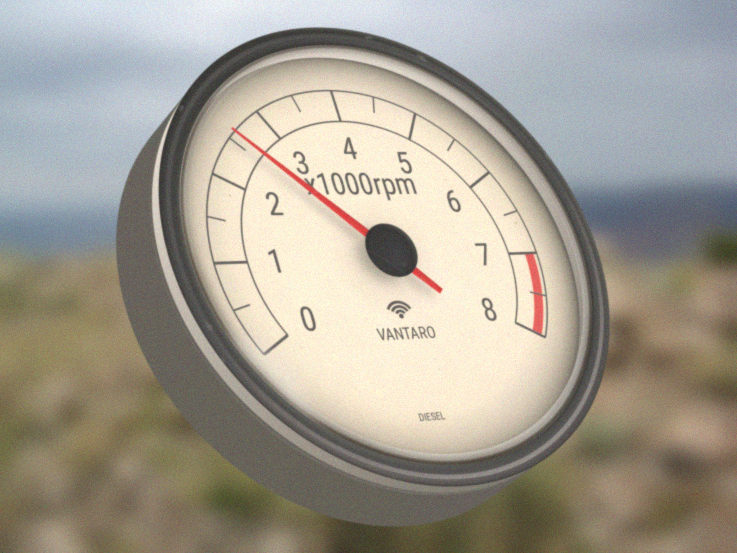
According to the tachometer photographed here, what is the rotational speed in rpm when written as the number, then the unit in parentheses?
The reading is 2500 (rpm)
